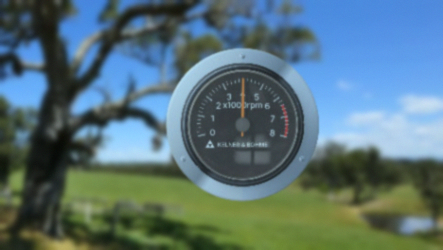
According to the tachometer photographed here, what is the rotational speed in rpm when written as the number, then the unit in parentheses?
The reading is 4000 (rpm)
